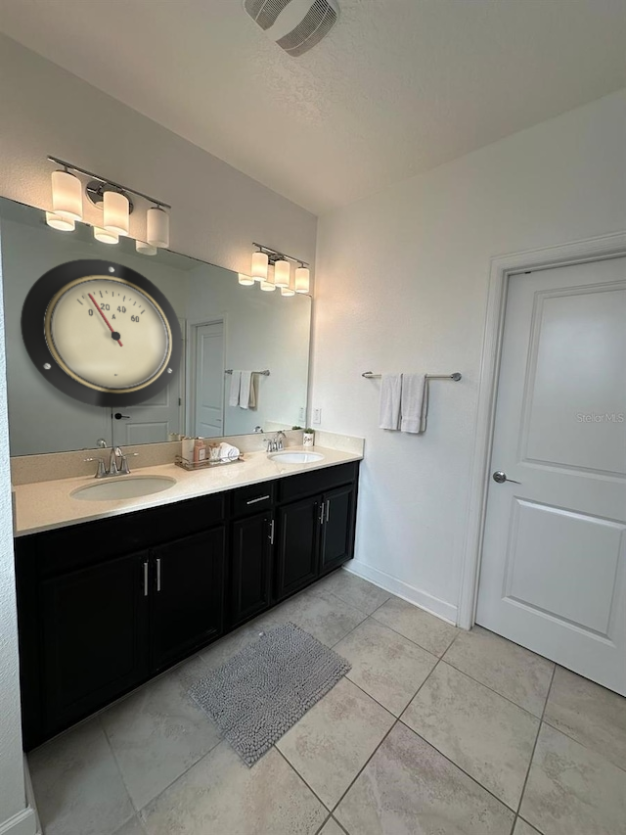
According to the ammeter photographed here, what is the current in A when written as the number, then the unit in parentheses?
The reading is 10 (A)
